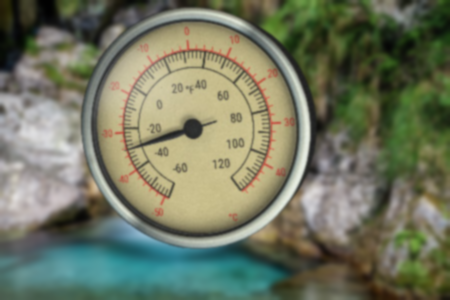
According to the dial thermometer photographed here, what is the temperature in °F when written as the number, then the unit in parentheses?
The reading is -30 (°F)
